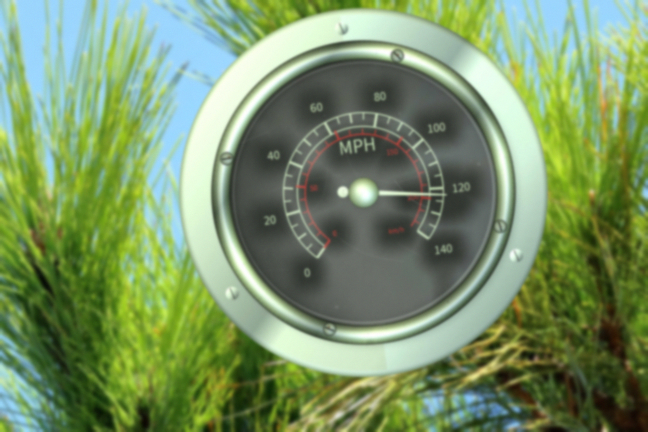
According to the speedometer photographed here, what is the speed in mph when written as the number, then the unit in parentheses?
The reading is 122.5 (mph)
